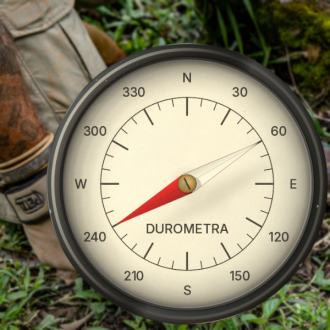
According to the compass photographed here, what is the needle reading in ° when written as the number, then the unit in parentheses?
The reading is 240 (°)
